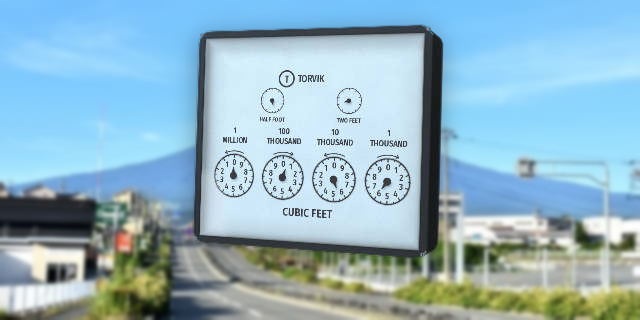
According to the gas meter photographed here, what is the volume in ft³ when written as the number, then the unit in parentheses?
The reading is 5600 (ft³)
